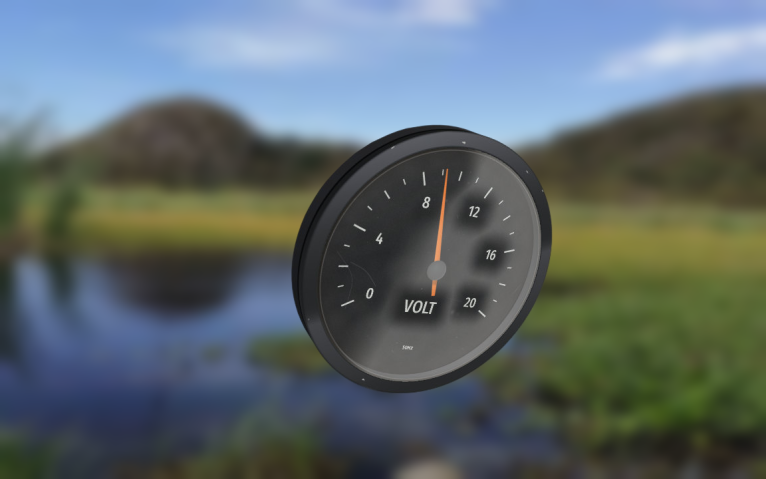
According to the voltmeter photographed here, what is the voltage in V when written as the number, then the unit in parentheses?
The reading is 9 (V)
